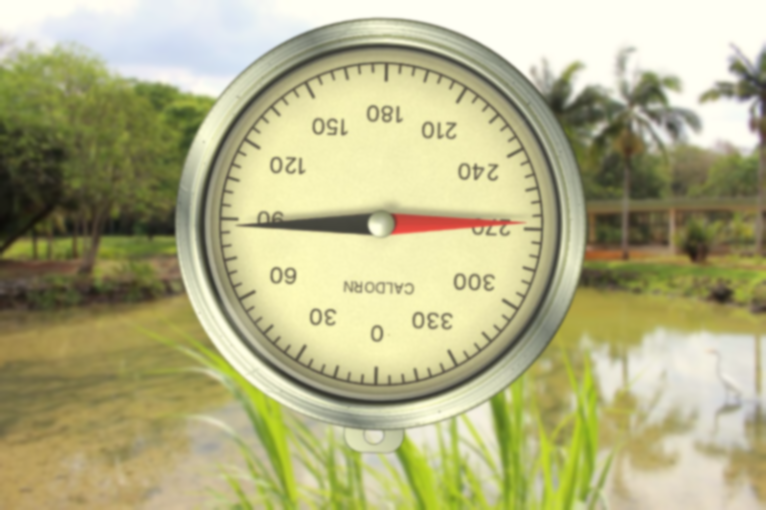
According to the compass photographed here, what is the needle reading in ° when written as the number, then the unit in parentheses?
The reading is 267.5 (°)
